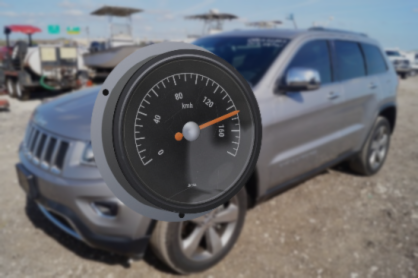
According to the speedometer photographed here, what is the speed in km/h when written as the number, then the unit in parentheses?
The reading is 145 (km/h)
